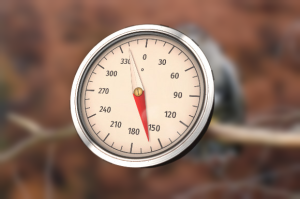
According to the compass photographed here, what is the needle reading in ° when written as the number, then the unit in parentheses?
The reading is 160 (°)
